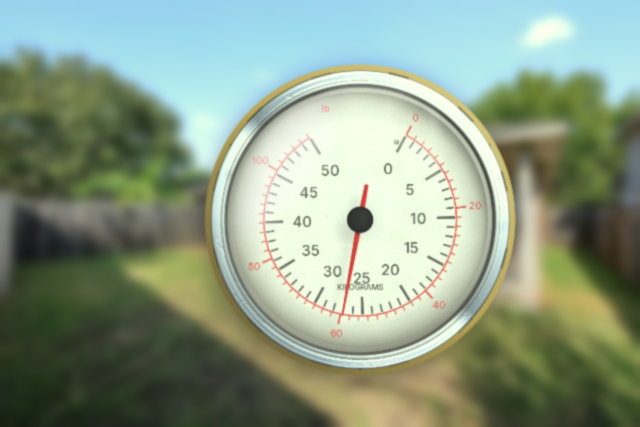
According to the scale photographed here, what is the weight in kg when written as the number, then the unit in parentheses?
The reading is 27 (kg)
